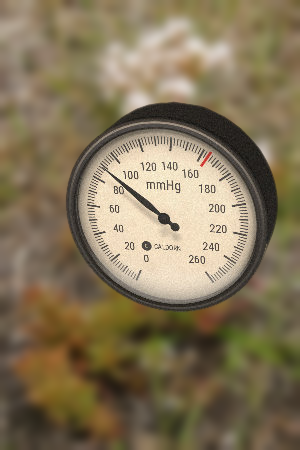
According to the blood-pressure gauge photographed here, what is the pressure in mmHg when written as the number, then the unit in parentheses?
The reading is 90 (mmHg)
